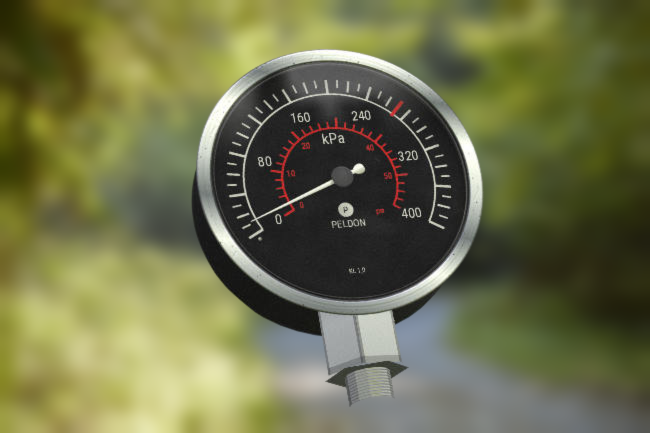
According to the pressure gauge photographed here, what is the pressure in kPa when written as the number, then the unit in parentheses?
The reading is 10 (kPa)
